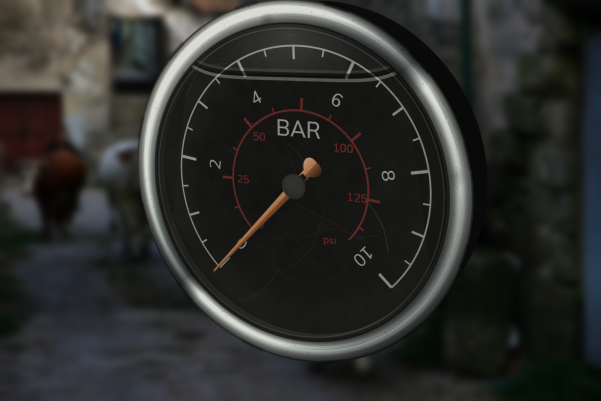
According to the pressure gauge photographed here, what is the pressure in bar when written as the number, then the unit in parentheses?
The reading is 0 (bar)
